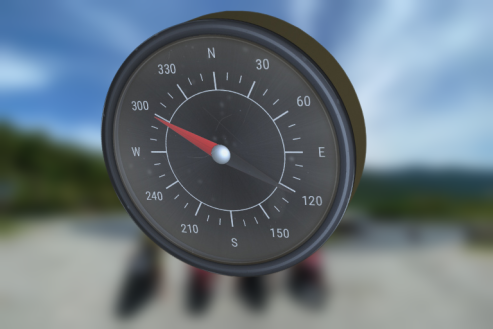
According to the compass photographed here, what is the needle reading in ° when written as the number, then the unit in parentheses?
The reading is 300 (°)
